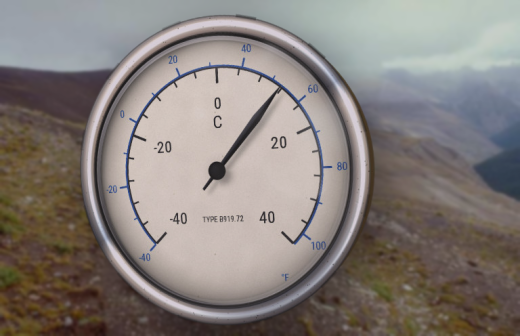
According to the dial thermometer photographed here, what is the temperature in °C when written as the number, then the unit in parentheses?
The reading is 12 (°C)
